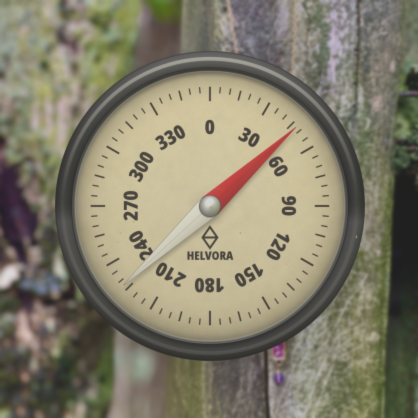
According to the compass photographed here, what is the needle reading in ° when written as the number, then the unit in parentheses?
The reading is 47.5 (°)
